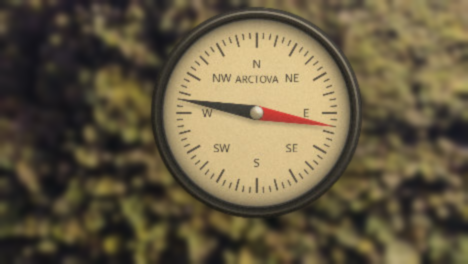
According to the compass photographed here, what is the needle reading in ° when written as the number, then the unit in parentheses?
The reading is 100 (°)
